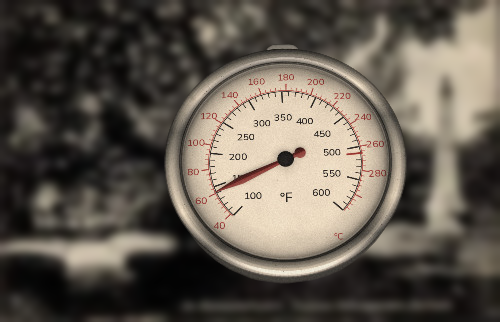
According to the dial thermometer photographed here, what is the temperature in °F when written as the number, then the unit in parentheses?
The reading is 140 (°F)
